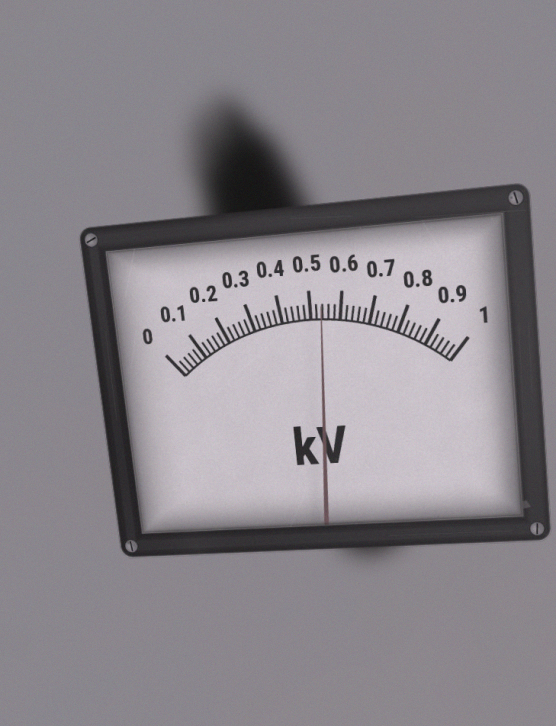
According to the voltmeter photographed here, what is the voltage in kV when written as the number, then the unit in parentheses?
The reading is 0.54 (kV)
